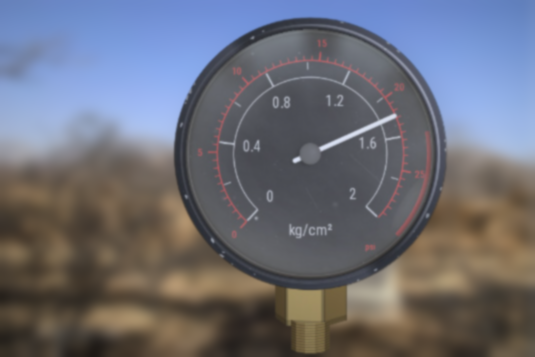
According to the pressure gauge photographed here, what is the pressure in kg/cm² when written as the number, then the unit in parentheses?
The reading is 1.5 (kg/cm²)
